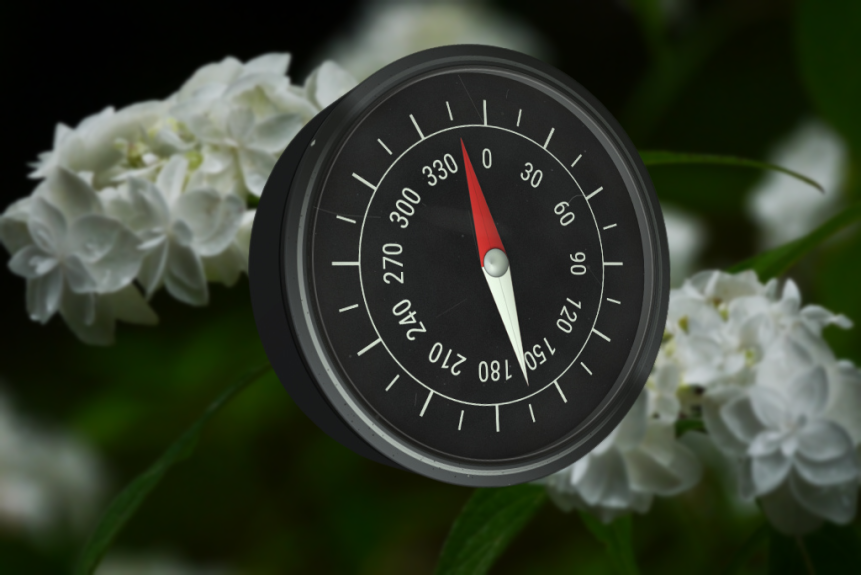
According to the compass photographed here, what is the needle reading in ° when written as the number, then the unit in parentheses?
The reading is 345 (°)
